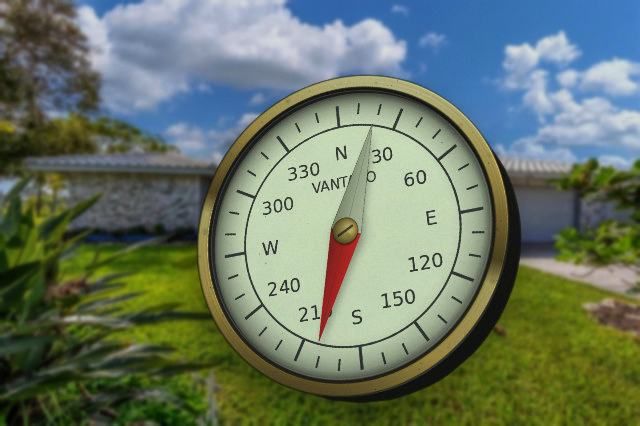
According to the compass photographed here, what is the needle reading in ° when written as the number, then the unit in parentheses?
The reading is 200 (°)
